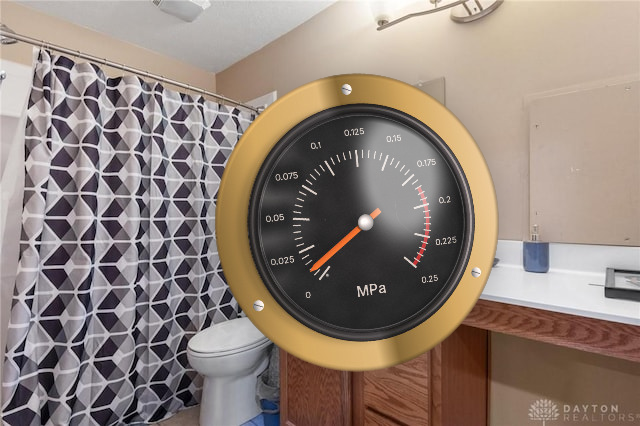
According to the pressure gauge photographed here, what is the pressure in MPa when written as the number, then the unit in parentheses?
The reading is 0.01 (MPa)
